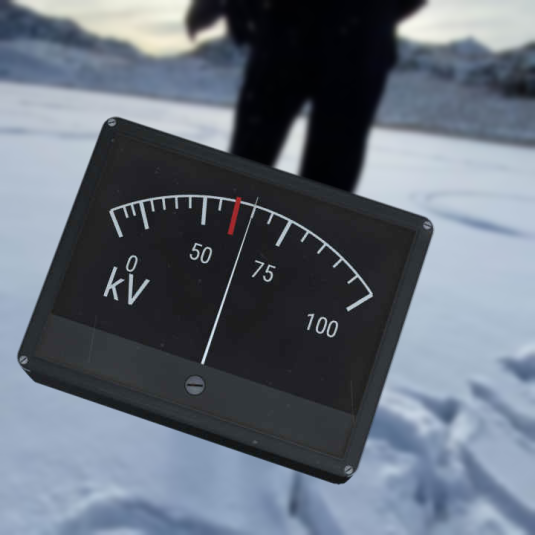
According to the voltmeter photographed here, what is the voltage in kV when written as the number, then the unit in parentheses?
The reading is 65 (kV)
